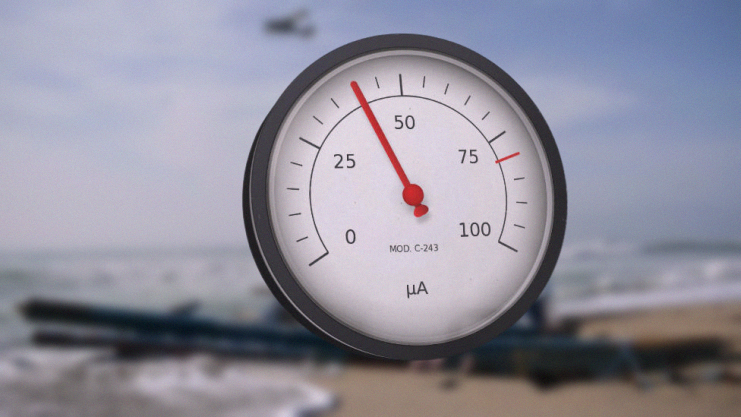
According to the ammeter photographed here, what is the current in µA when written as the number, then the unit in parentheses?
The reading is 40 (µA)
